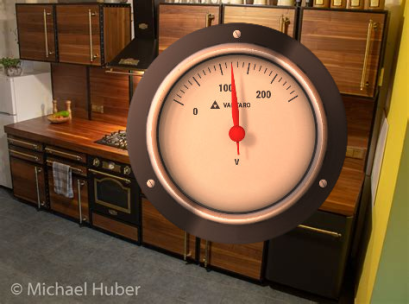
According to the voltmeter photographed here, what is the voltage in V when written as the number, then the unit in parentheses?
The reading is 120 (V)
